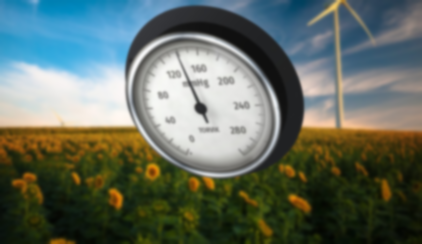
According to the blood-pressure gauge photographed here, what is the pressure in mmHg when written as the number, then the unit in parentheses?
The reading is 140 (mmHg)
